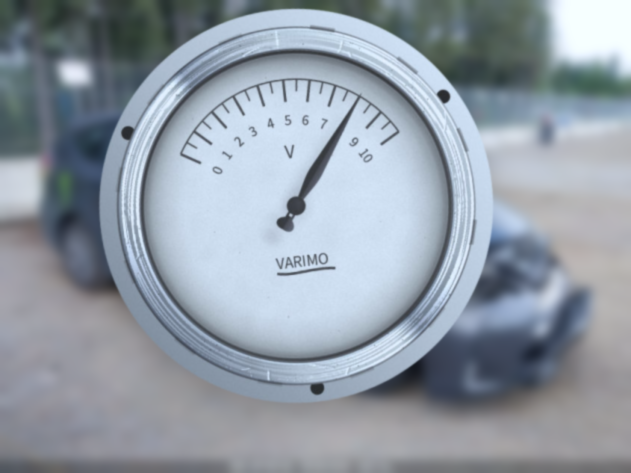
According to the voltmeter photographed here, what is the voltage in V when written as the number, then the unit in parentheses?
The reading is 8 (V)
